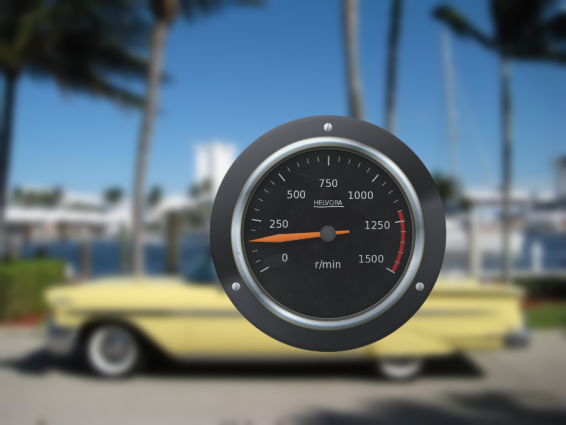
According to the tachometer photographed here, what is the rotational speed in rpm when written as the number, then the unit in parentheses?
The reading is 150 (rpm)
